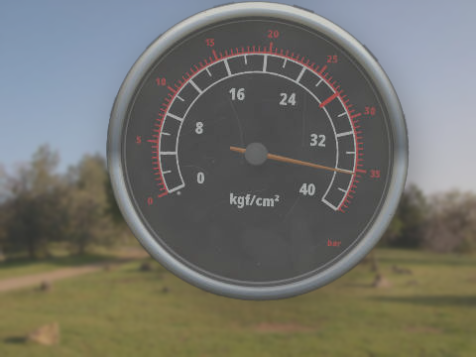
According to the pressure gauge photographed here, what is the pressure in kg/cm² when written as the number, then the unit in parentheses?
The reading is 36 (kg/cm²)
